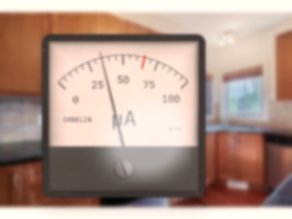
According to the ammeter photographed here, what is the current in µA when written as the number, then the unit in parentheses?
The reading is 35 (µA)
